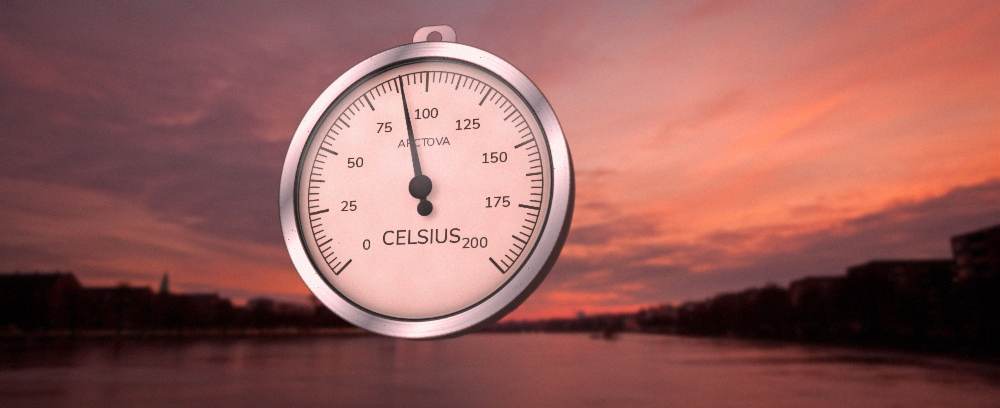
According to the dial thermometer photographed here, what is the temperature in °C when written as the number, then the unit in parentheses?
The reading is 90 (°C)
